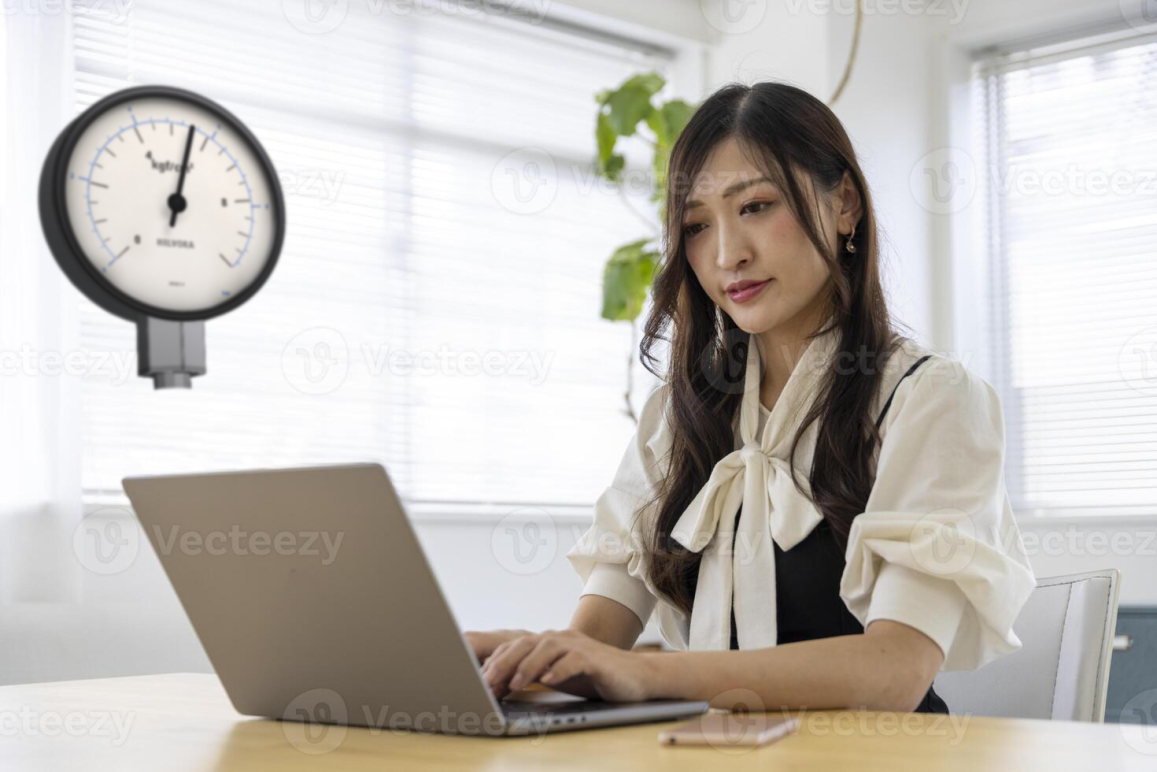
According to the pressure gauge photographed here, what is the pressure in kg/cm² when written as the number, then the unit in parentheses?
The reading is 5.5 (kg/cm²)
